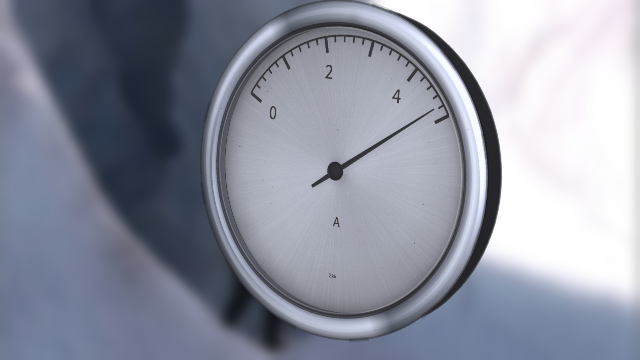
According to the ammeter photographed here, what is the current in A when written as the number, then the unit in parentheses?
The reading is 4.8 (A)
